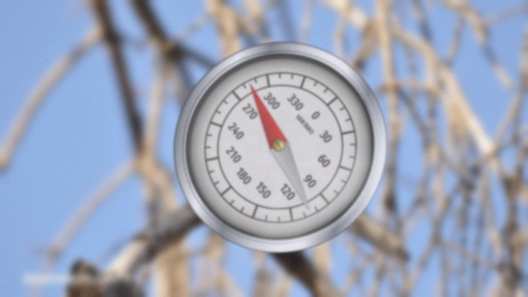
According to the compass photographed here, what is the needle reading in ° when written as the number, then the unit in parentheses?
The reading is 285 (°)
